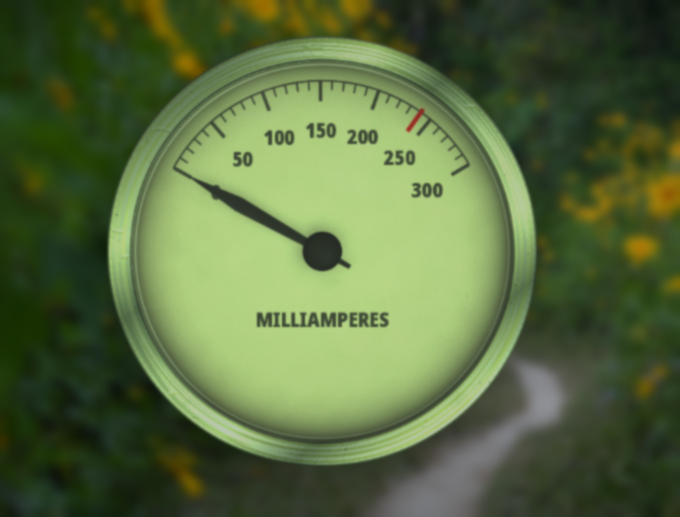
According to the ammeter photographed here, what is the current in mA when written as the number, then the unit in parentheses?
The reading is 0 (mA)
